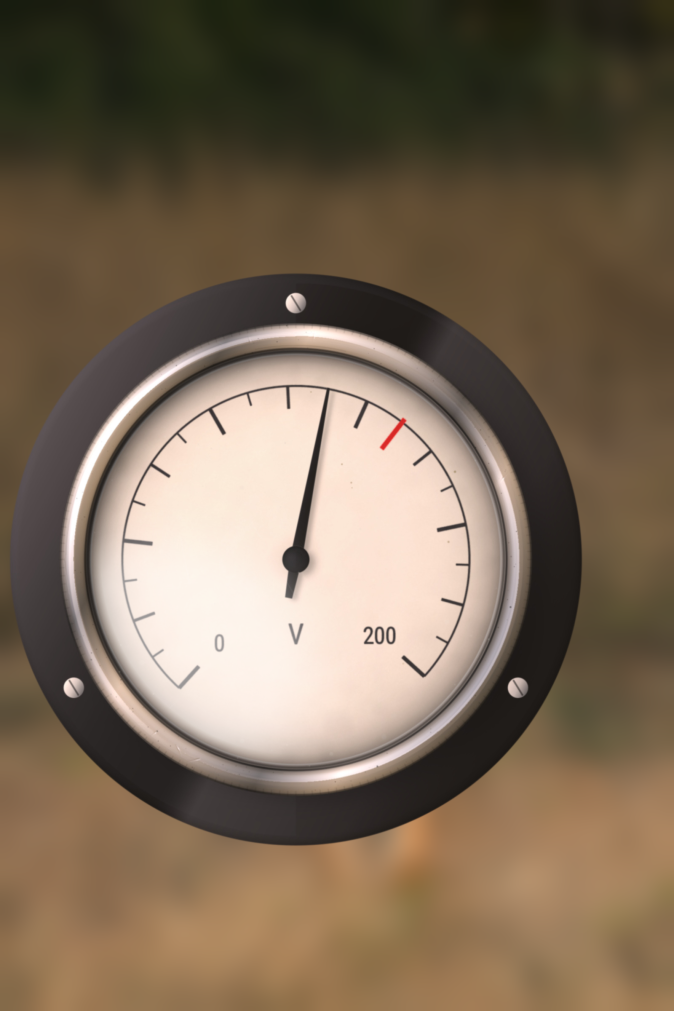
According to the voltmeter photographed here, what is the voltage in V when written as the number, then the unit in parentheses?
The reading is 110 (V)
